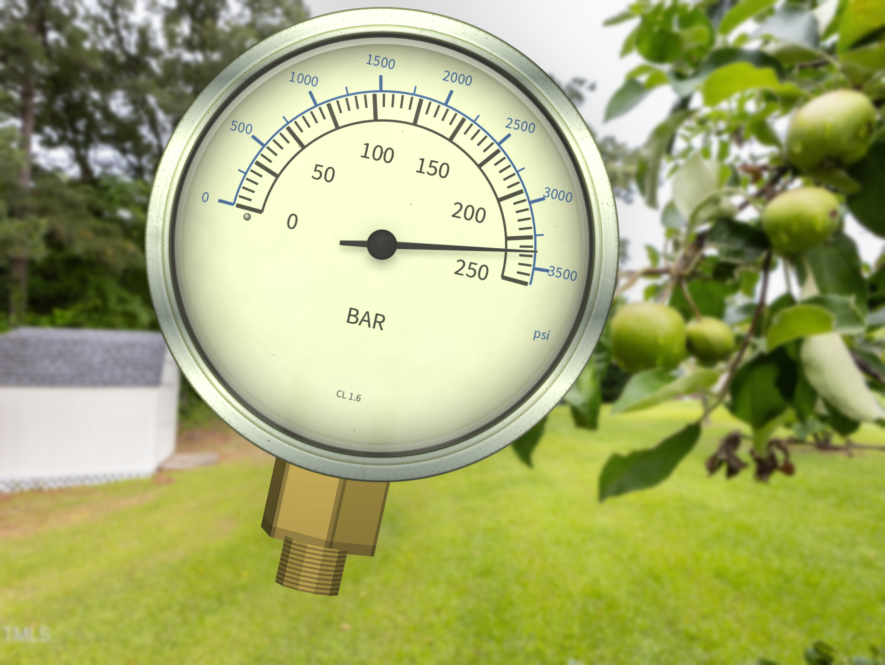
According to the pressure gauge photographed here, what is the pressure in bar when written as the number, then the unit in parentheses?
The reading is 232.5 (bar)
